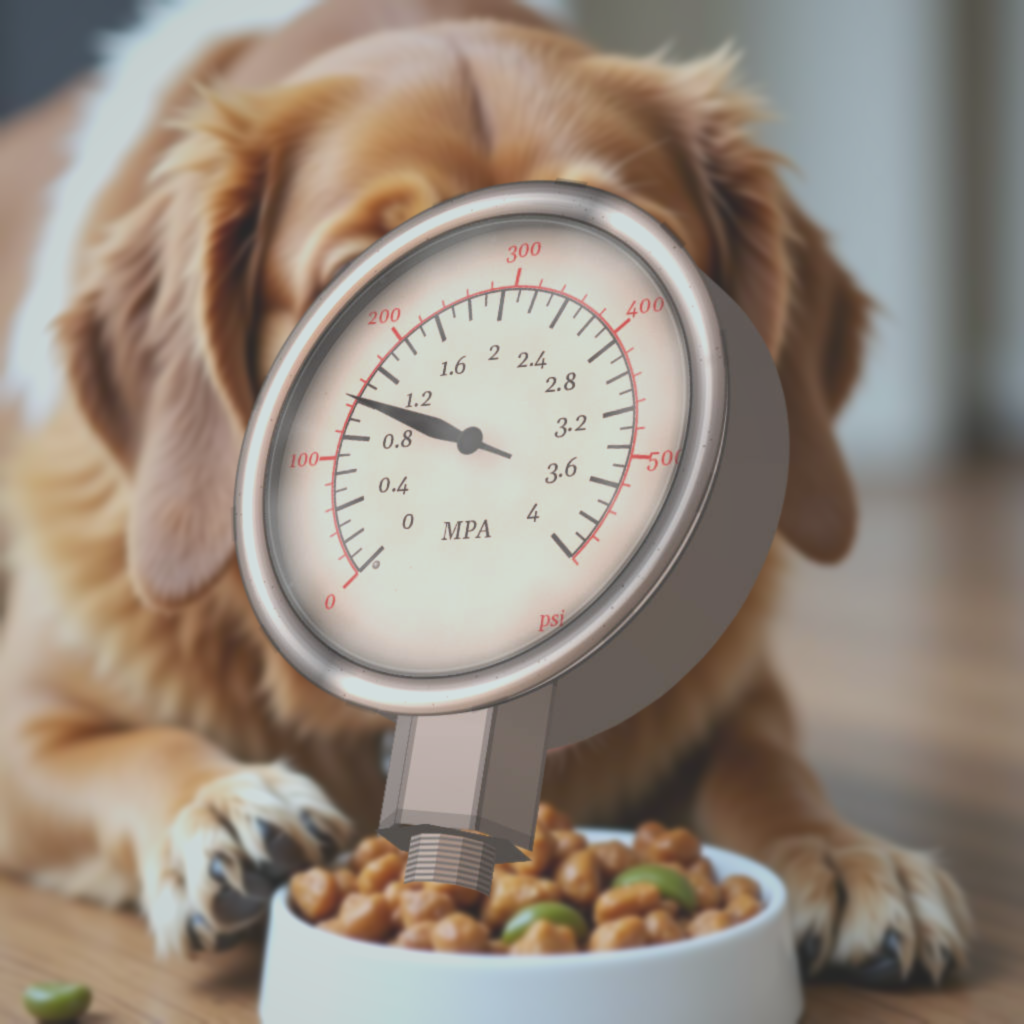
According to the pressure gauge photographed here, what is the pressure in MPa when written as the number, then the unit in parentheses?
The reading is 1 (MPa)
